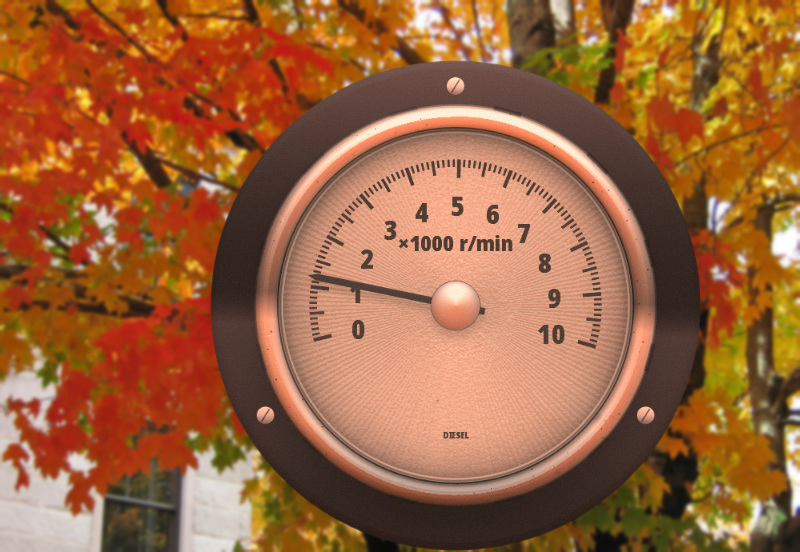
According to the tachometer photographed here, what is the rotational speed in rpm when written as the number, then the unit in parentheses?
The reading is 1200 (rpm)
